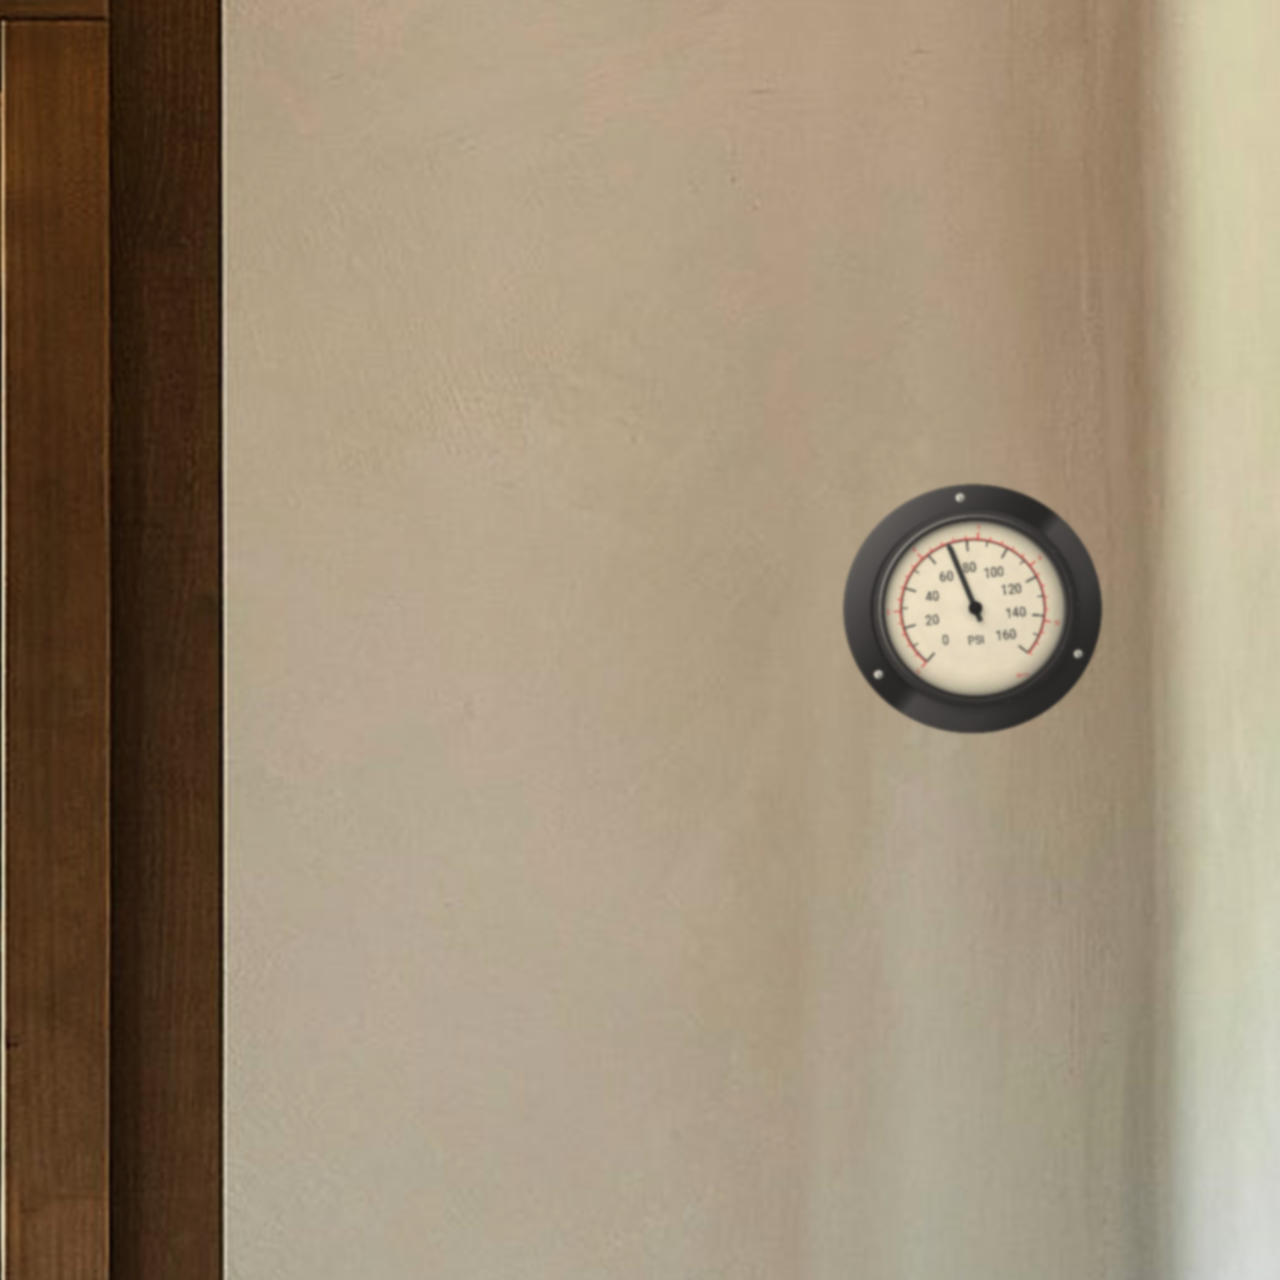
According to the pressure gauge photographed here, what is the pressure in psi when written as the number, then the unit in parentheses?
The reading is 70 (psi)
